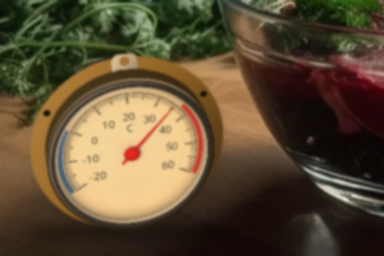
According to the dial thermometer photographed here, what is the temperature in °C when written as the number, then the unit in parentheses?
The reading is 35 (°C)
